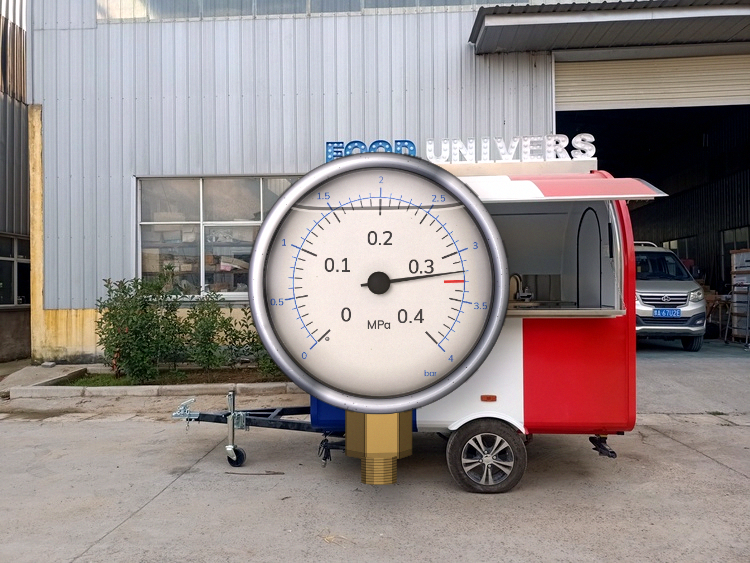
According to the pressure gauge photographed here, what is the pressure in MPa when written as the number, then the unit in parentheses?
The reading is 0.32 (MPa)
